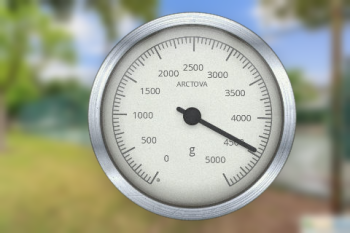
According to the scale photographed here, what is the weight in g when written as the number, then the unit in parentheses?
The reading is 4450 (g)
